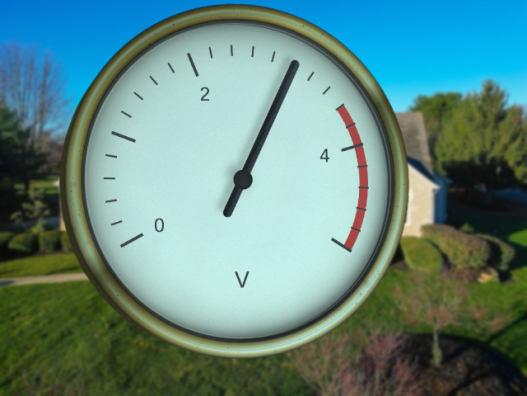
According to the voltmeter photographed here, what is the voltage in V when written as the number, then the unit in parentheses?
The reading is 3 (V)
